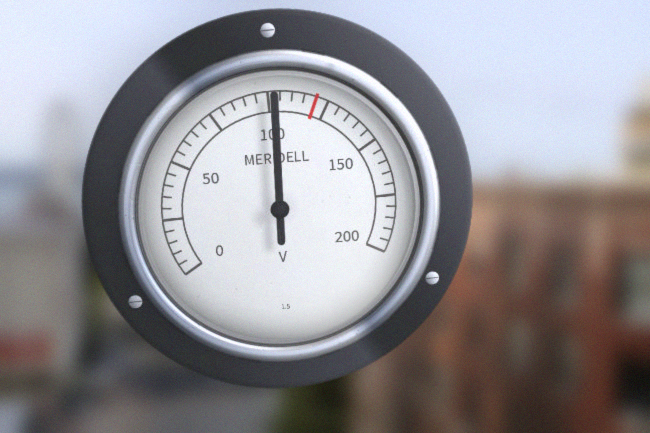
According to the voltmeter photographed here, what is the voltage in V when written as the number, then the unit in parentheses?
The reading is 102.5 (V)
